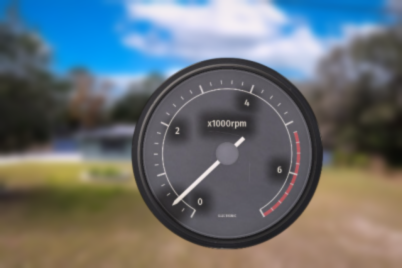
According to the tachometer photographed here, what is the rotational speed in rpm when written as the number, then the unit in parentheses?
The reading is 400 (rpm)
